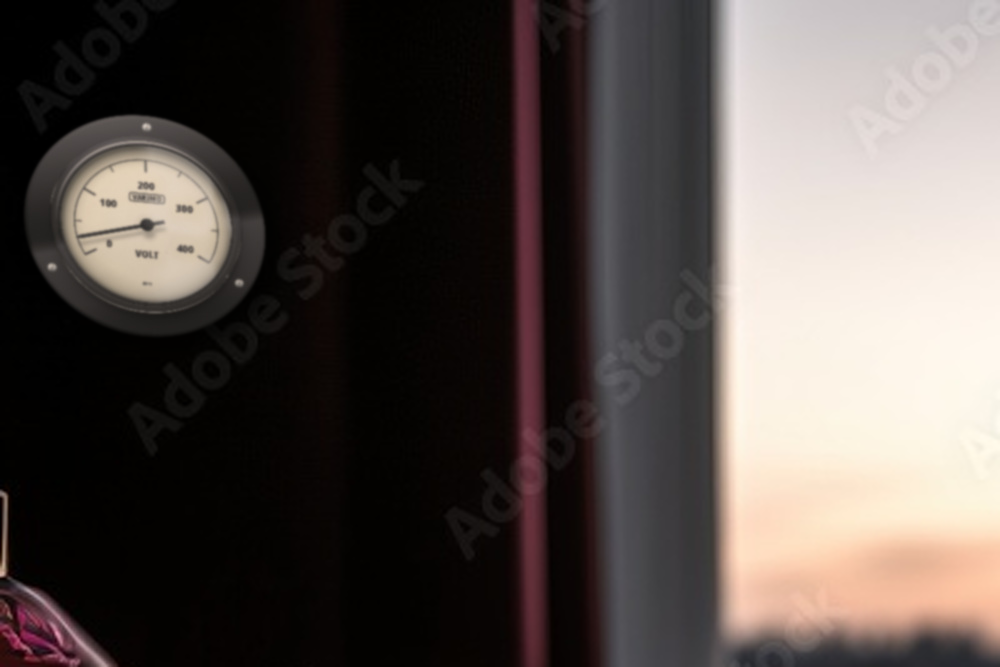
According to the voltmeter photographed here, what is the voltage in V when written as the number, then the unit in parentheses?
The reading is 25 (V)
